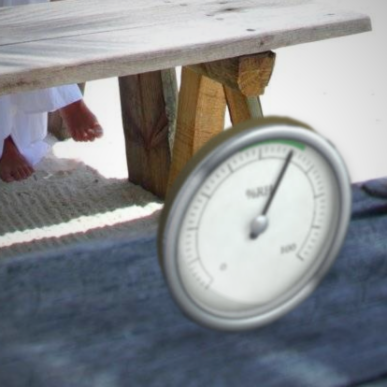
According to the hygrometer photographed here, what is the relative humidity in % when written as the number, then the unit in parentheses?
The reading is 60 (%)
